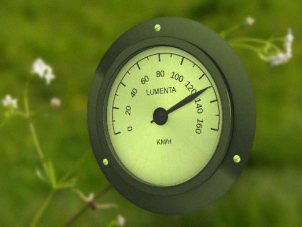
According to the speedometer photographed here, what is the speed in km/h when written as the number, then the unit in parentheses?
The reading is 130 (km/h)
